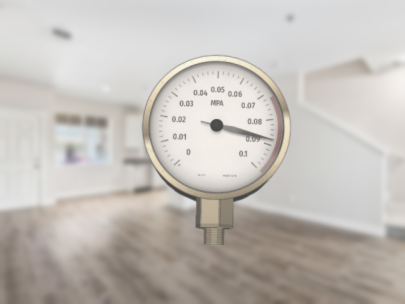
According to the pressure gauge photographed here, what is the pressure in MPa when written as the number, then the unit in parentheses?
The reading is 0.088 (MPa)
